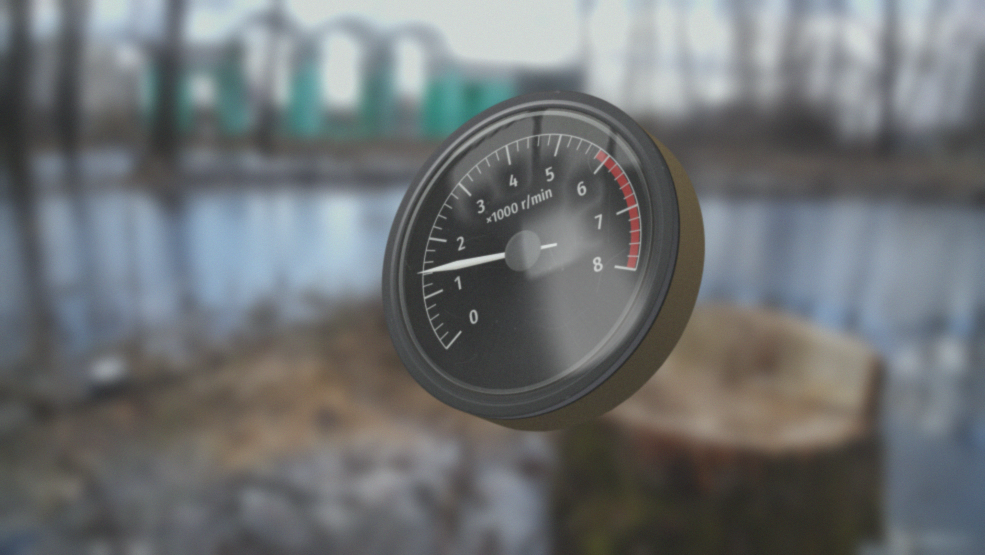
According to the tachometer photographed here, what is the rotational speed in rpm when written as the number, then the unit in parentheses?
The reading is 1400 (rpm)
